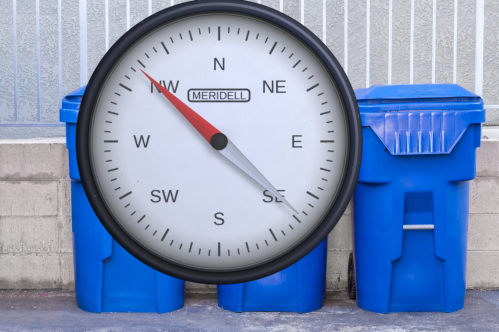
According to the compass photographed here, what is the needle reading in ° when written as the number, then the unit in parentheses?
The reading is 312.5 (°)
